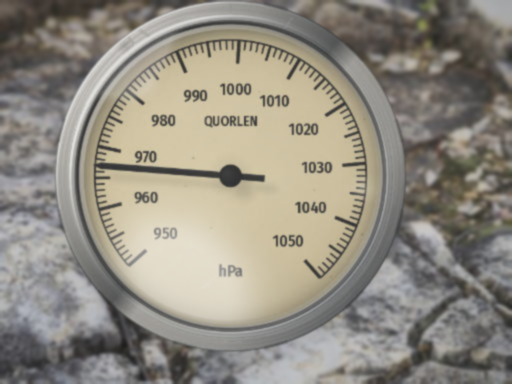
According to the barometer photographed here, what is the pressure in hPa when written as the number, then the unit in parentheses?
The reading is 967 (hPa)
